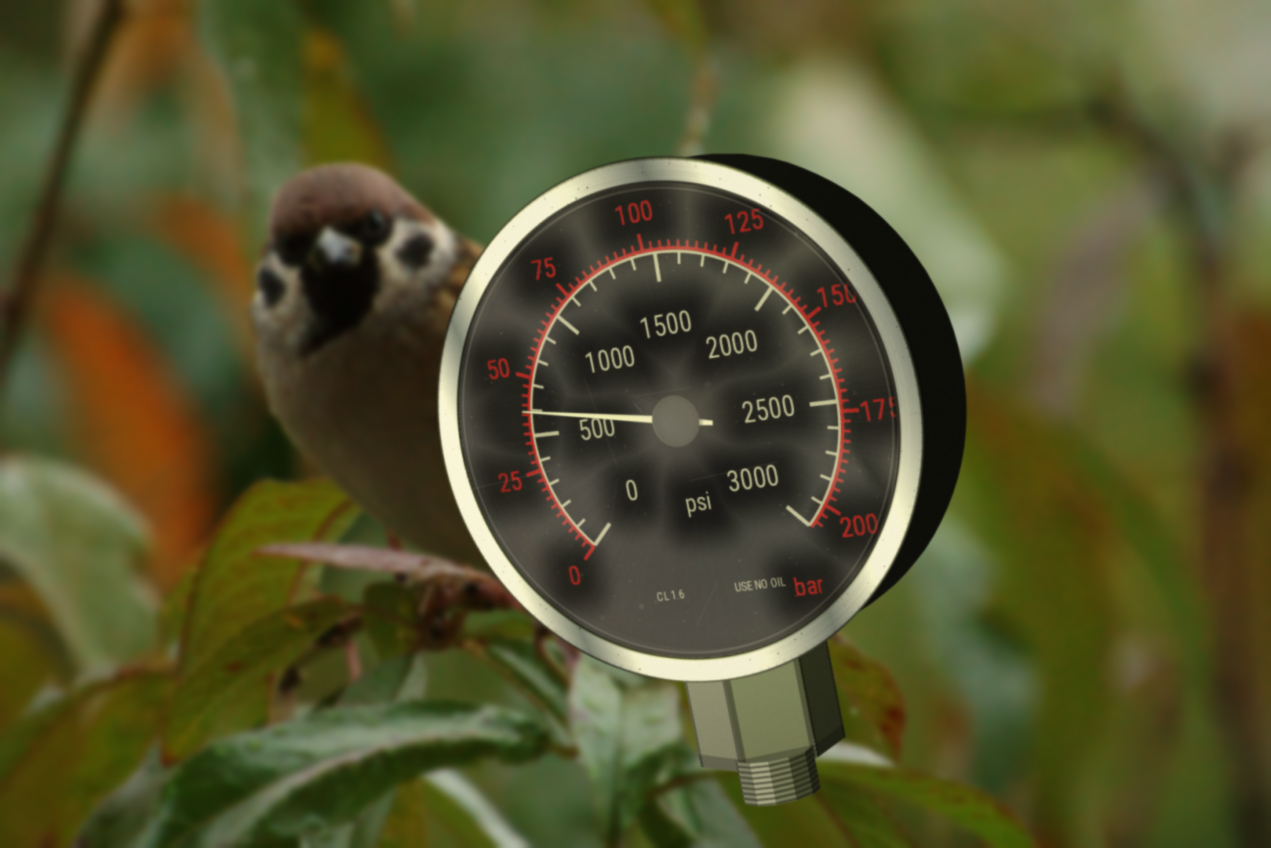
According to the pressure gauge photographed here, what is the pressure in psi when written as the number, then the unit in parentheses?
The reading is 600 (psi)
